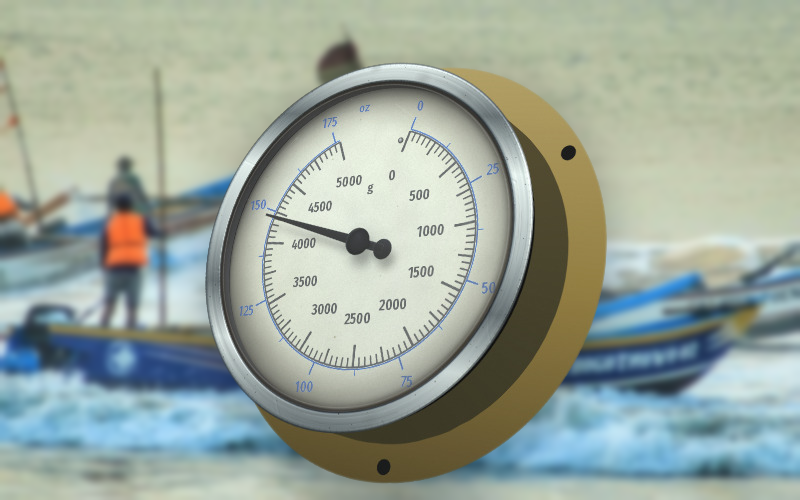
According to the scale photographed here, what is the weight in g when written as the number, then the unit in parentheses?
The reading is 4200 (g)
